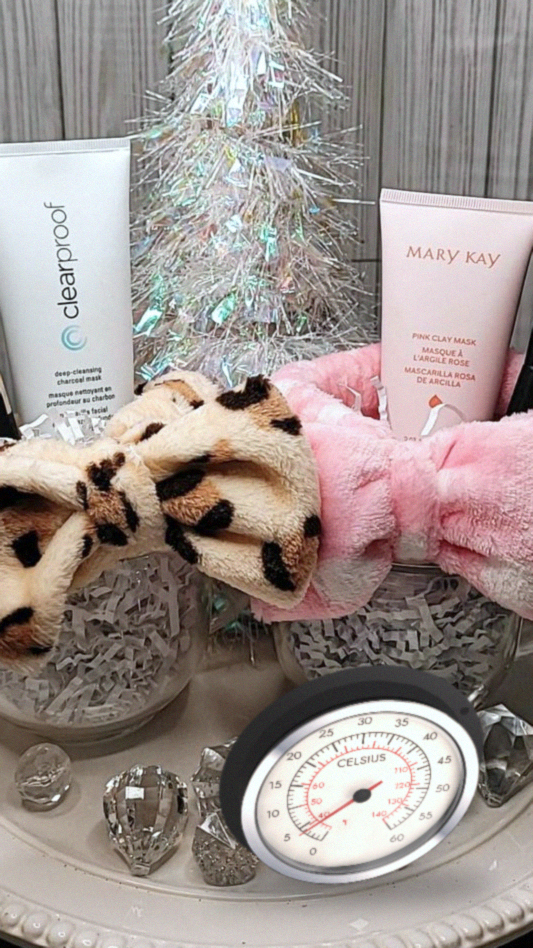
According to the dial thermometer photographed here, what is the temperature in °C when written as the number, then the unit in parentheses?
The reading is 5 (°C)
